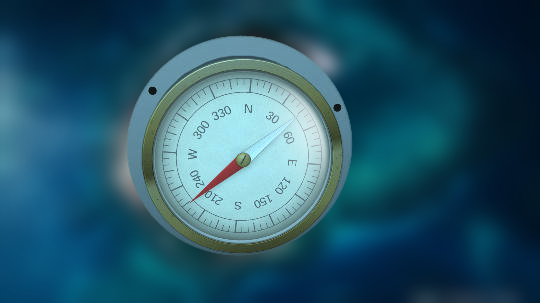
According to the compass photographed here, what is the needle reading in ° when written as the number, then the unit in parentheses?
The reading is 225 (°)
